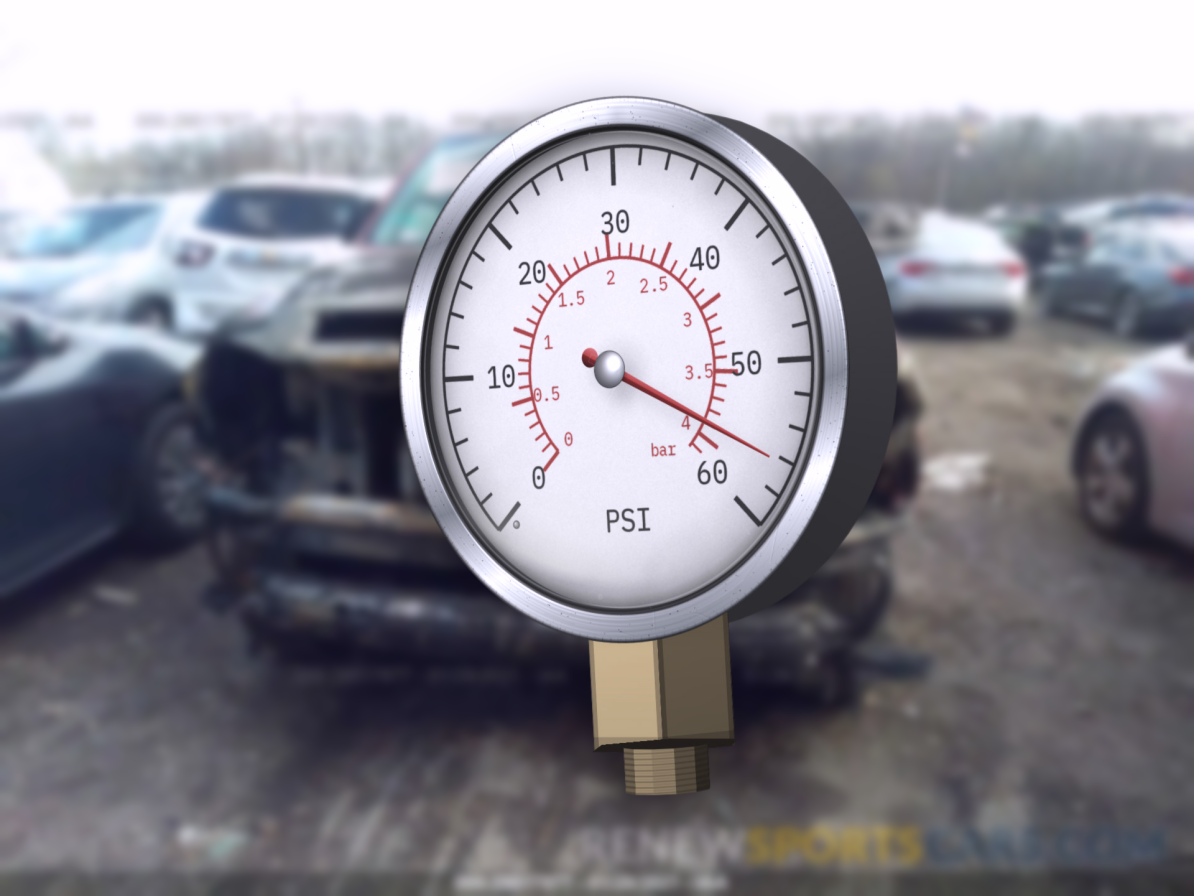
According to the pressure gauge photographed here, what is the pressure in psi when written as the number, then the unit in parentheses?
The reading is 56 (psi)
